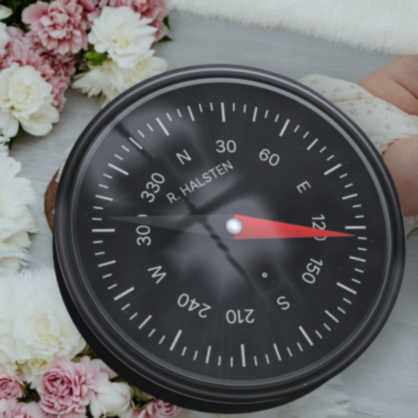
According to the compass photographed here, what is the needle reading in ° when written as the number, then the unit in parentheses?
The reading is 125 (°)
